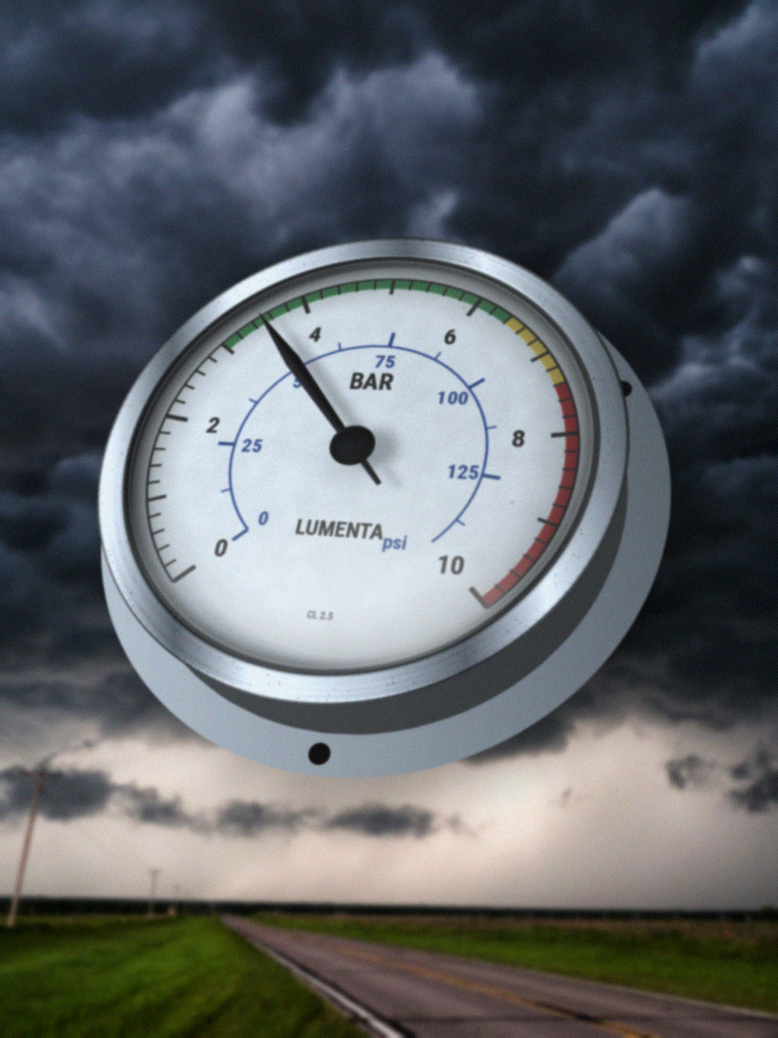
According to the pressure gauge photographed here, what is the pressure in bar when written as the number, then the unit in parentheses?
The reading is 3.5 (bar)
